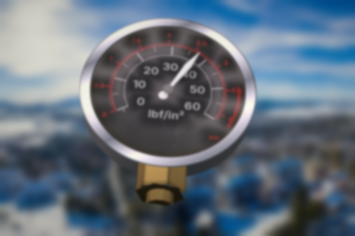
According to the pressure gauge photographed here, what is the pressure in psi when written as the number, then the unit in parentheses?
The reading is 37.5 (psi)
